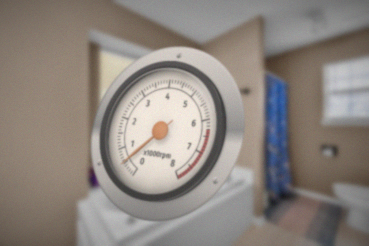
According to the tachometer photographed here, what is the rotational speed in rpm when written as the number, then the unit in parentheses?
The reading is 500 (rpm)
